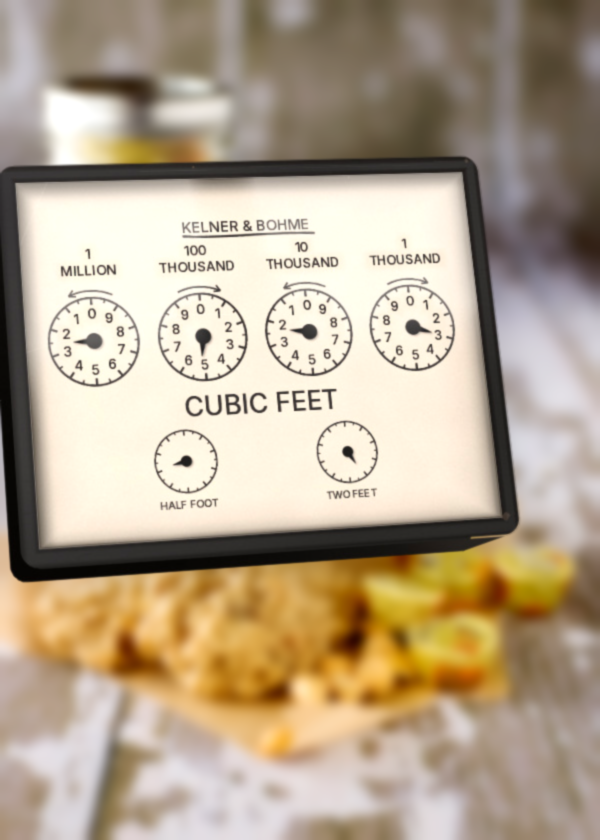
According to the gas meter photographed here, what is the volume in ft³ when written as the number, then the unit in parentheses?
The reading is 252300 (ft³)
